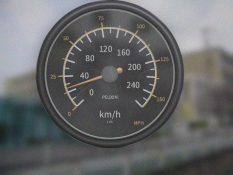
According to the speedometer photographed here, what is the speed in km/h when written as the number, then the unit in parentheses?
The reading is 25 (km/h)
